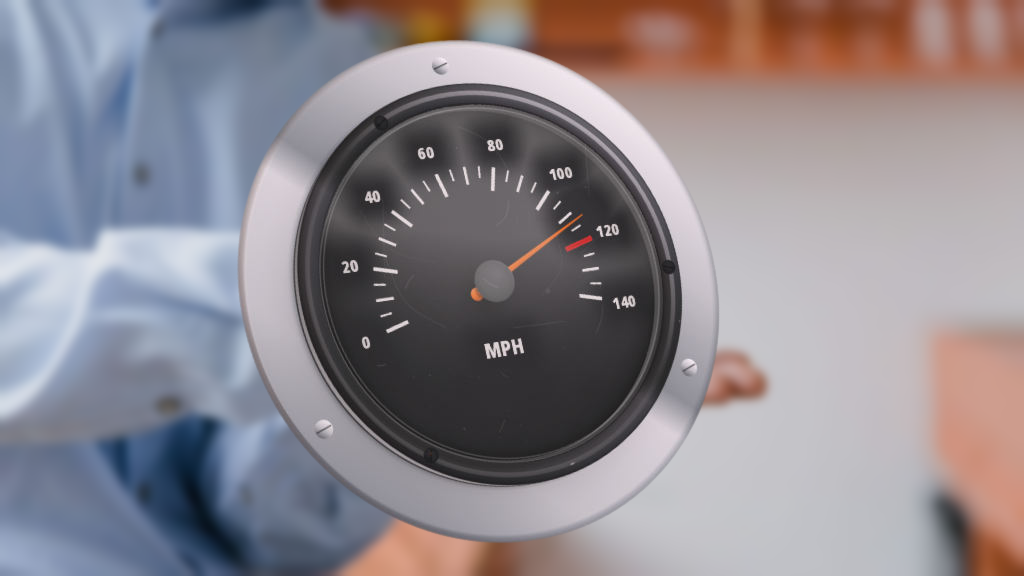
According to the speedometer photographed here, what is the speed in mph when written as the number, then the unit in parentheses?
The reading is 112.5 (mph)
